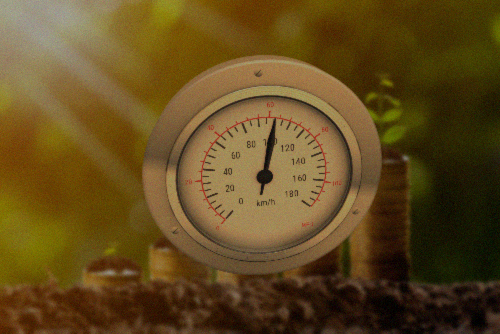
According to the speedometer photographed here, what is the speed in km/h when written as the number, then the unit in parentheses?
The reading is 100 (km/h)
